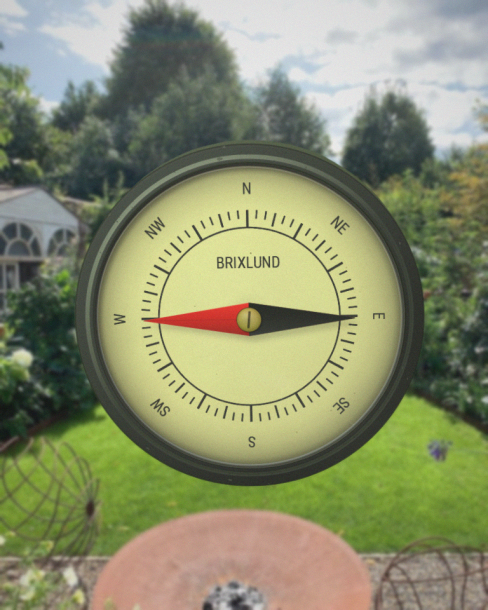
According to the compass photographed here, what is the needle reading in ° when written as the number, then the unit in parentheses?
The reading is 270 (°)
